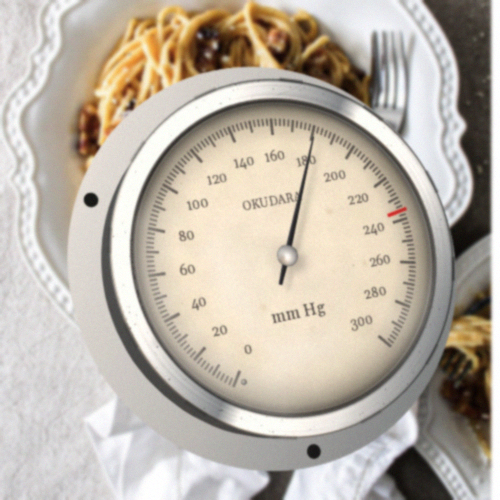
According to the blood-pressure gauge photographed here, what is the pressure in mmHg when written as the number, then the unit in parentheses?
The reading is 180 (mmHg)
